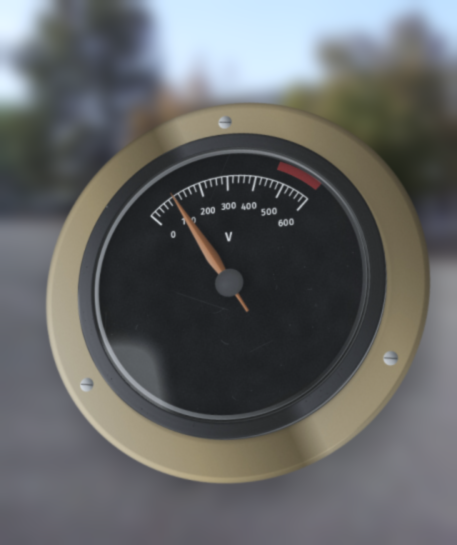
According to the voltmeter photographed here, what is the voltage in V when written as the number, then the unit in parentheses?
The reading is 100 (V)
